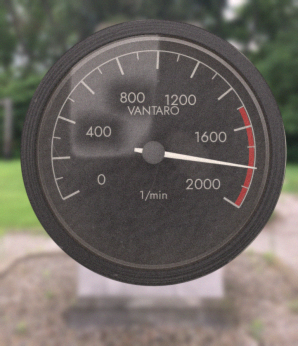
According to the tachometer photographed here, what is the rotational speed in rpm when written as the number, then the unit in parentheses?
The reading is 1800 (rpm)
